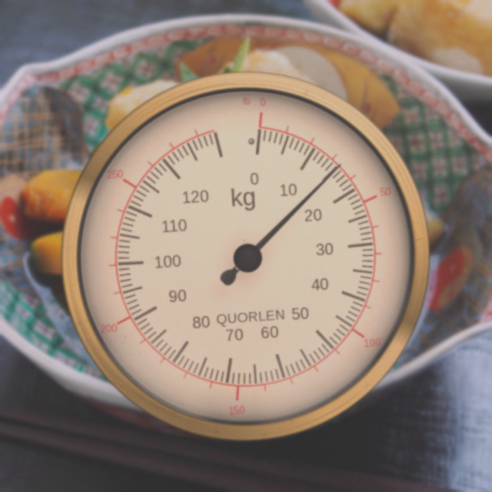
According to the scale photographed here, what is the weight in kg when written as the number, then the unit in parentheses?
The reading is 15 (kg)
